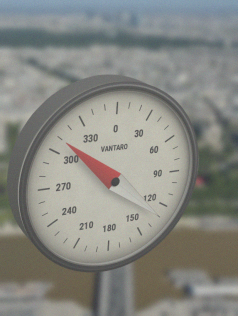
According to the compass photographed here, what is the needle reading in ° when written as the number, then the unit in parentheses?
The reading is 310 (°)
